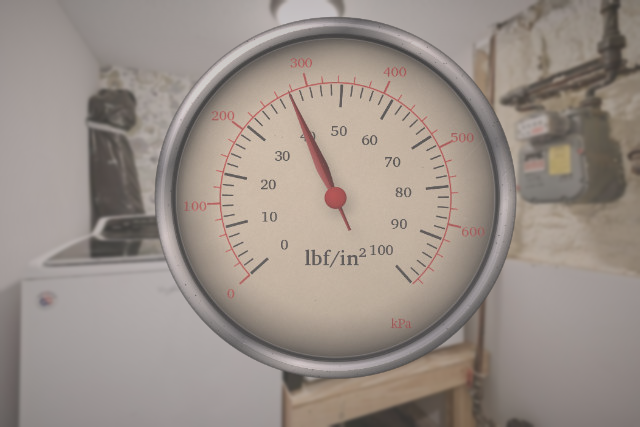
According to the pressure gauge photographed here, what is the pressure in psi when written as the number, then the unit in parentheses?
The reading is 40 (psi)
